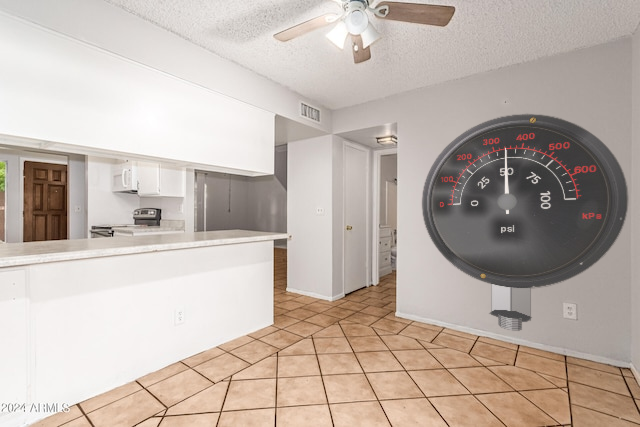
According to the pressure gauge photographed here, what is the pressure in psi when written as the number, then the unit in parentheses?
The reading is 50 (psi)
